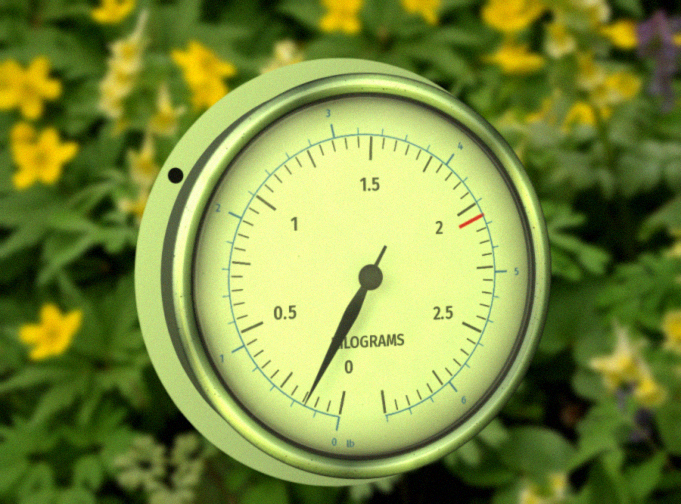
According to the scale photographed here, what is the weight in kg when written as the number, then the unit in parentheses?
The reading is 0.15 (kg)
